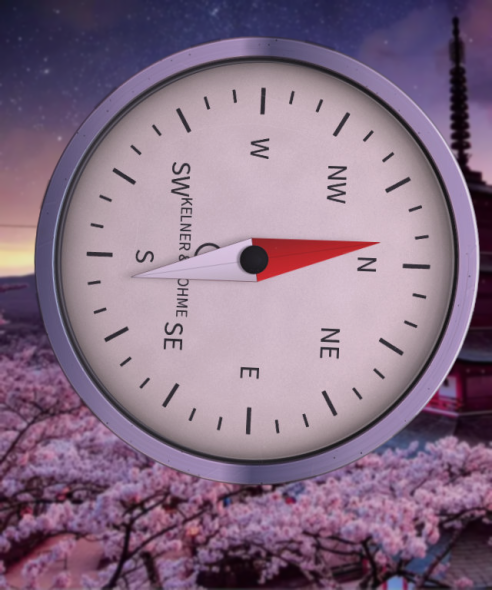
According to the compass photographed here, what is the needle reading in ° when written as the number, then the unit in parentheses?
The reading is 350 (°)
